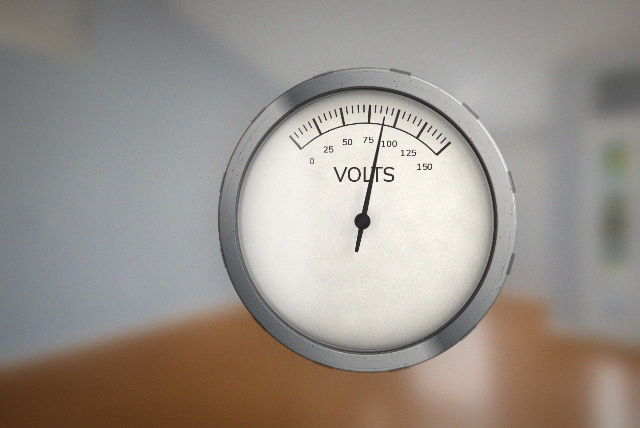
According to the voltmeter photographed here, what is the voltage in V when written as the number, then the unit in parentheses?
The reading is 90 (V)
